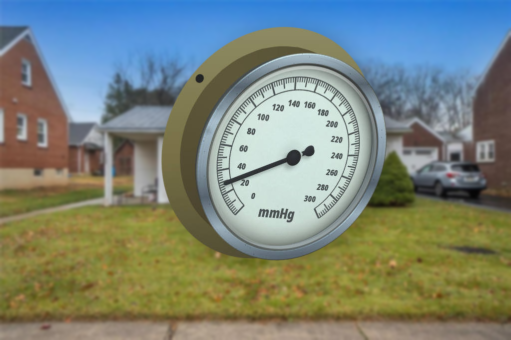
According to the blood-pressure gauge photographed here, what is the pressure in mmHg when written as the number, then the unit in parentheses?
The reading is 30 (mmHg)
